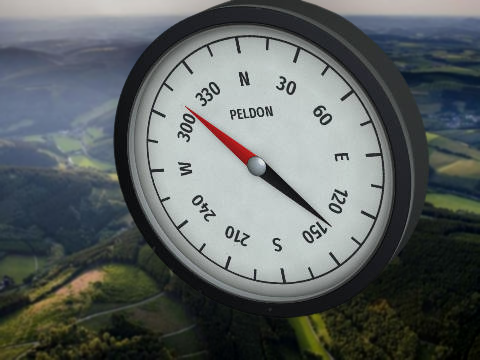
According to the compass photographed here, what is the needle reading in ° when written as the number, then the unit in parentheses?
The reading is 315 (°)
